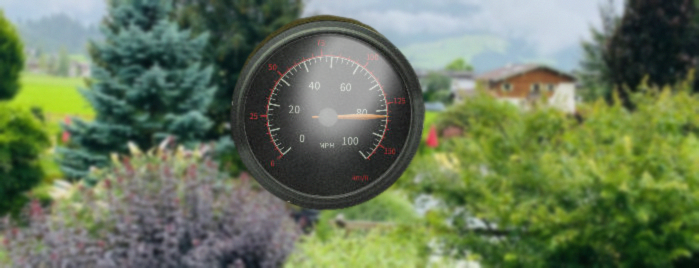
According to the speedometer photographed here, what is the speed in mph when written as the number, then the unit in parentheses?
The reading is 82 (mph)
